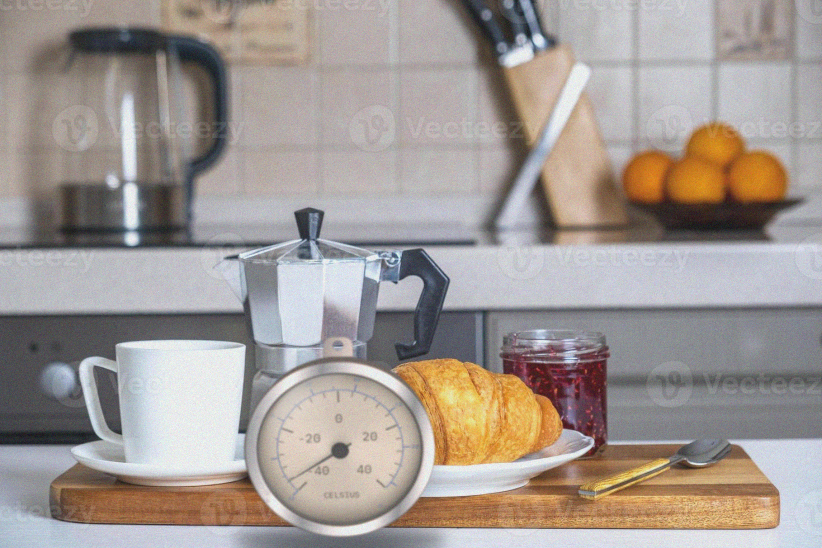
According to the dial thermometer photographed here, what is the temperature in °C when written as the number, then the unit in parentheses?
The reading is -36 (°C)
